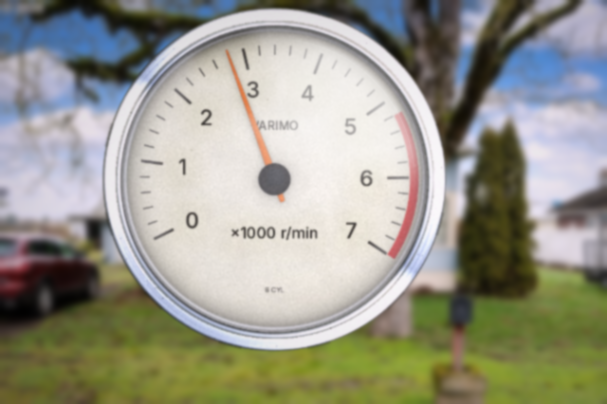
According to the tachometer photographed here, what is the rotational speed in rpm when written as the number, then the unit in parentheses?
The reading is 2800 (rpm)
